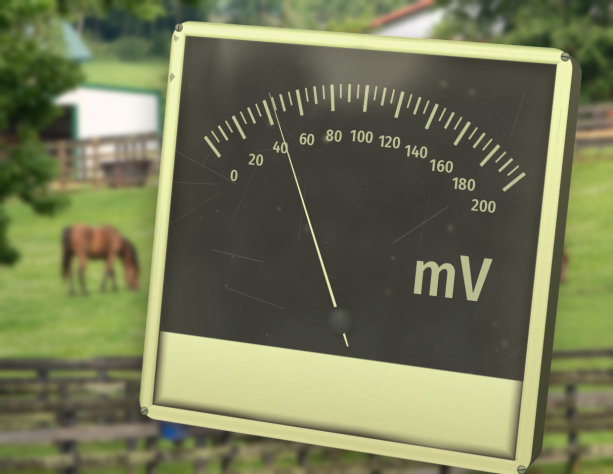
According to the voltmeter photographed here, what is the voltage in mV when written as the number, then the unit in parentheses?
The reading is 45 (mV)
